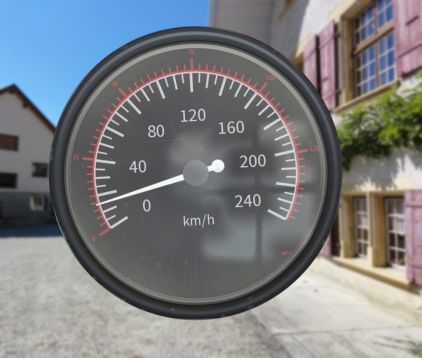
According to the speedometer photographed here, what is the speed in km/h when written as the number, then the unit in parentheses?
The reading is 15 (km/h)
